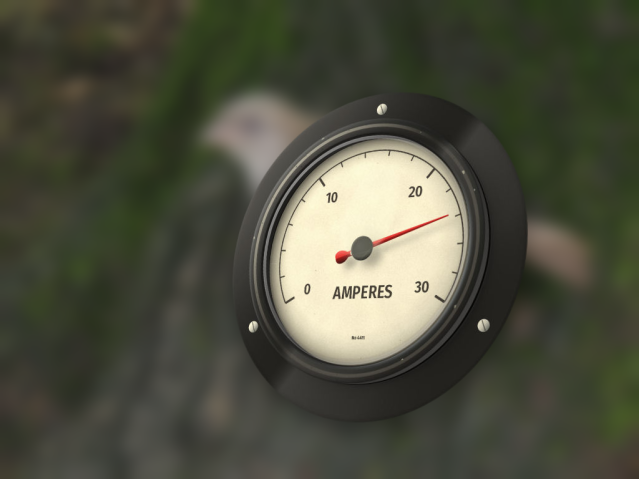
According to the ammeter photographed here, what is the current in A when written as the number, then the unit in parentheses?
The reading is 24 (A)
